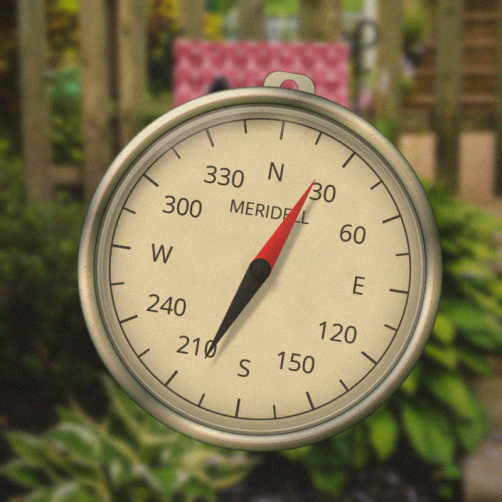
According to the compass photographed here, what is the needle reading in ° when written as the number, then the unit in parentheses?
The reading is 22.5 (°)
